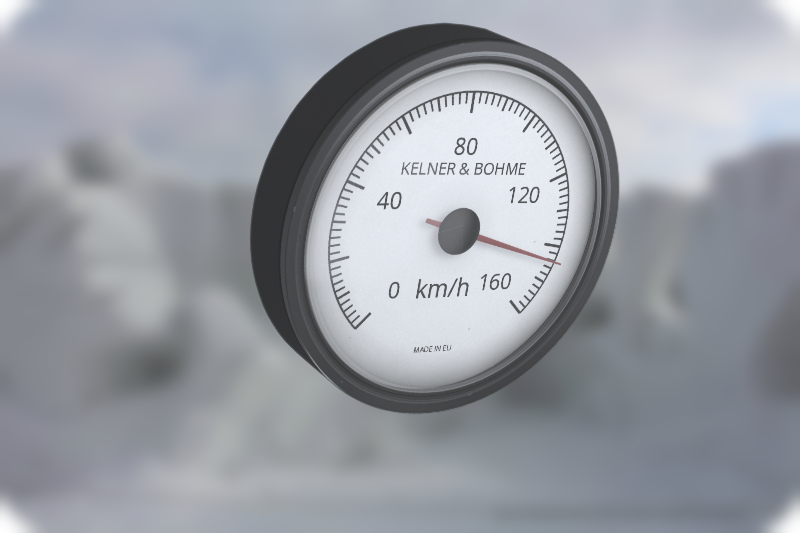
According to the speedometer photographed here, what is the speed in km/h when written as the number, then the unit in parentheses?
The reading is 144 (km/h)
